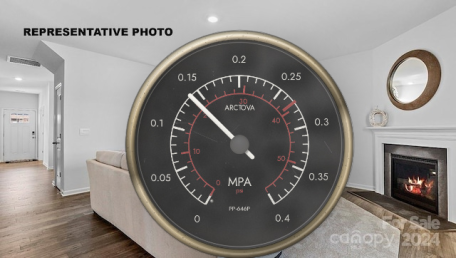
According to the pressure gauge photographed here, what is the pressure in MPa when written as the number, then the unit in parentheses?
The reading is 0.14 (MPa)
